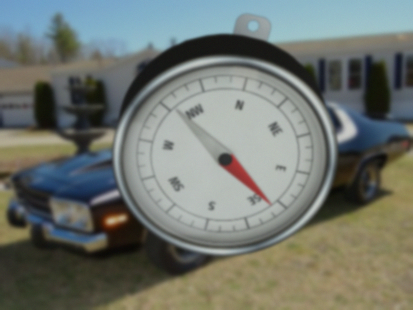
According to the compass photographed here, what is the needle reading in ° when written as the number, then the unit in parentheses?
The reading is 125 (°)
